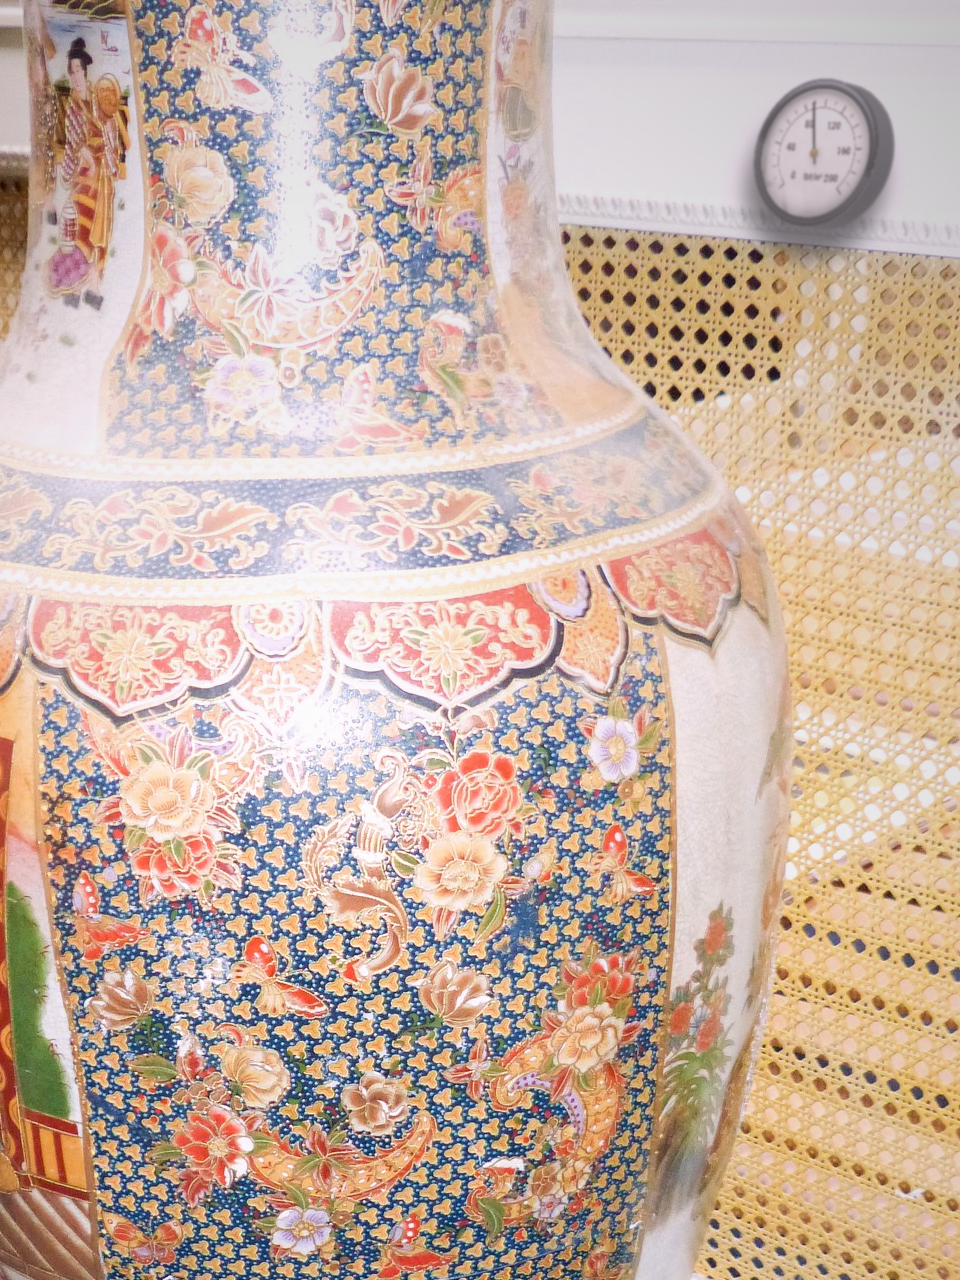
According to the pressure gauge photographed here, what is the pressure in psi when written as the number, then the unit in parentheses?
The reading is 90 (psi)
